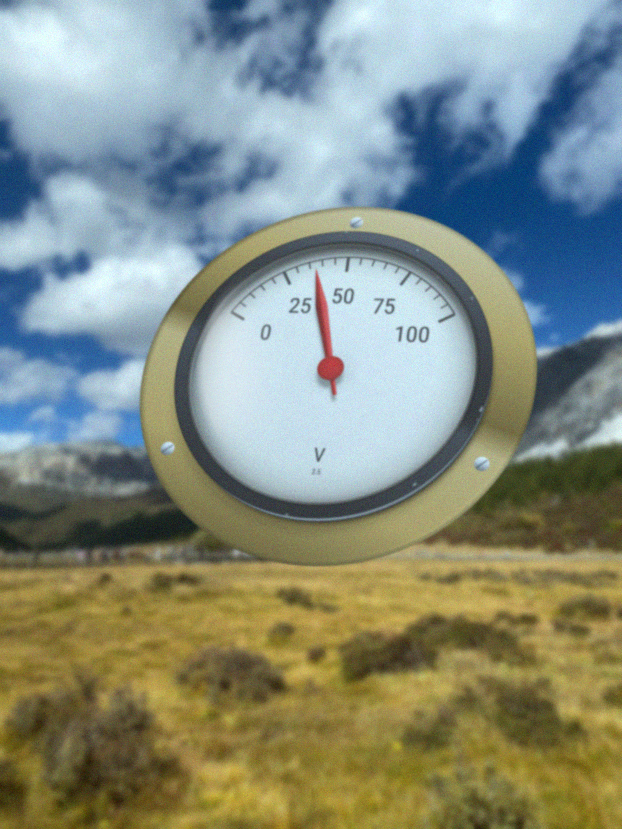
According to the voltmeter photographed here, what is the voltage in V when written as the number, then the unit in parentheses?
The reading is 37.5 (V)
